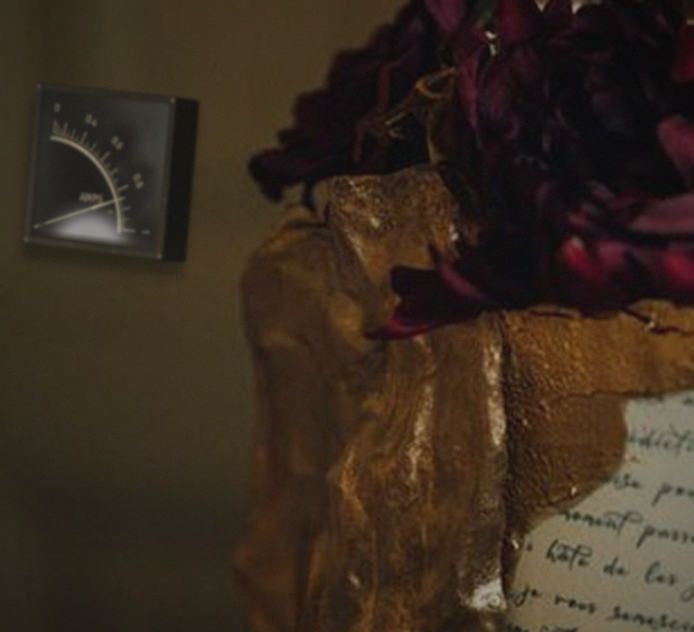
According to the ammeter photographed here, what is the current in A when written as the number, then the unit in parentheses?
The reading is 0.85 (A)
